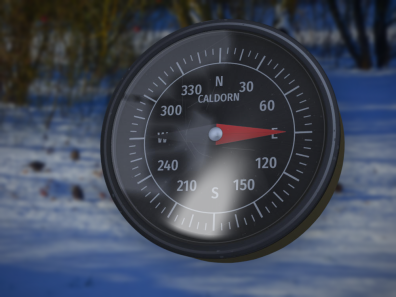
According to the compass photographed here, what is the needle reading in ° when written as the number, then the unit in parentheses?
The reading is 90 (°)
